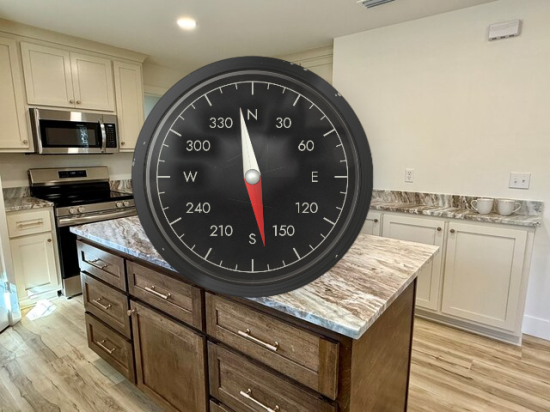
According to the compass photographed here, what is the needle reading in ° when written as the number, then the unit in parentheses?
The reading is 170 (°)
